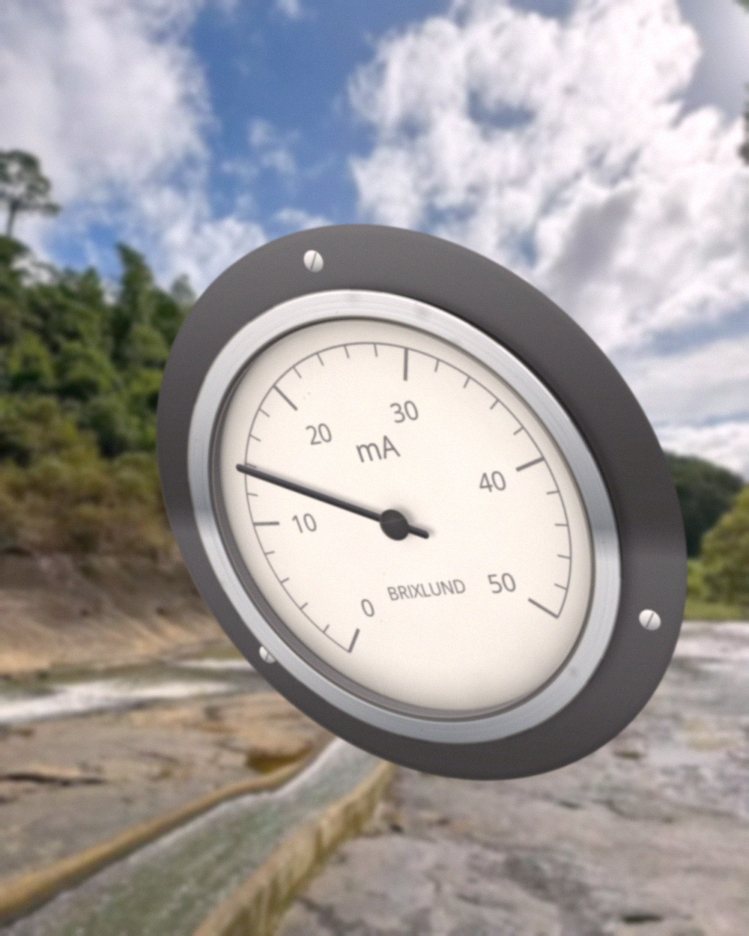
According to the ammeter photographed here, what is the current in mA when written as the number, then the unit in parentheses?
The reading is 14 (mA)
